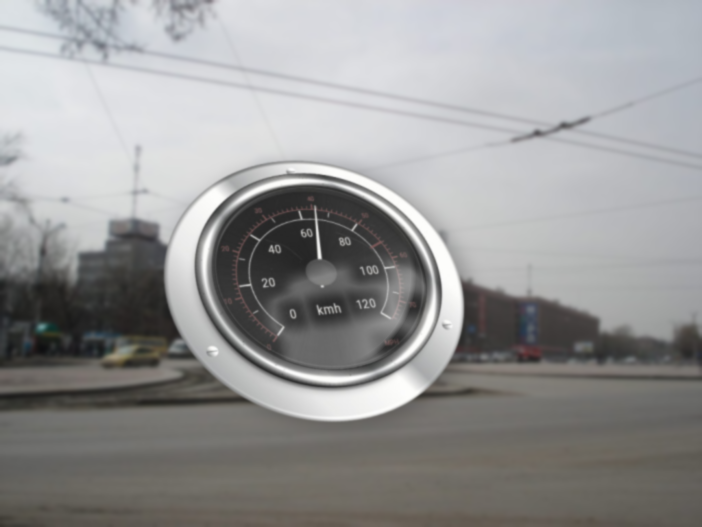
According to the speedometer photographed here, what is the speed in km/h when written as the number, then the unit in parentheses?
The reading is 65 (km/h)
